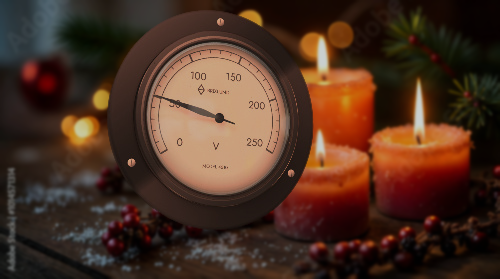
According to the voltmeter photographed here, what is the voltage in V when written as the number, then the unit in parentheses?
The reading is 50 (V)
